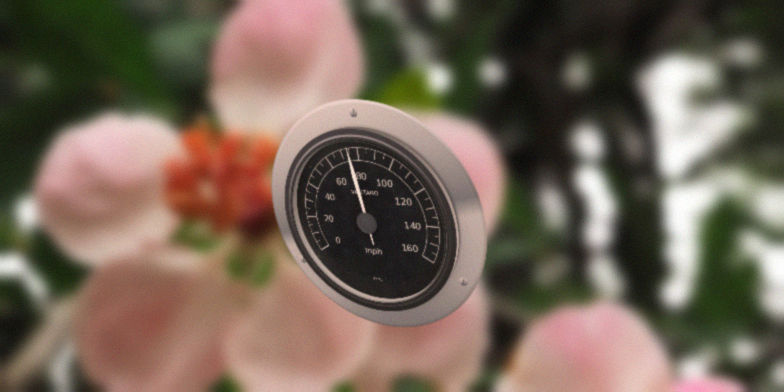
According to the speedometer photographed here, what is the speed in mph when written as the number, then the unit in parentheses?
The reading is 75 (mph)
